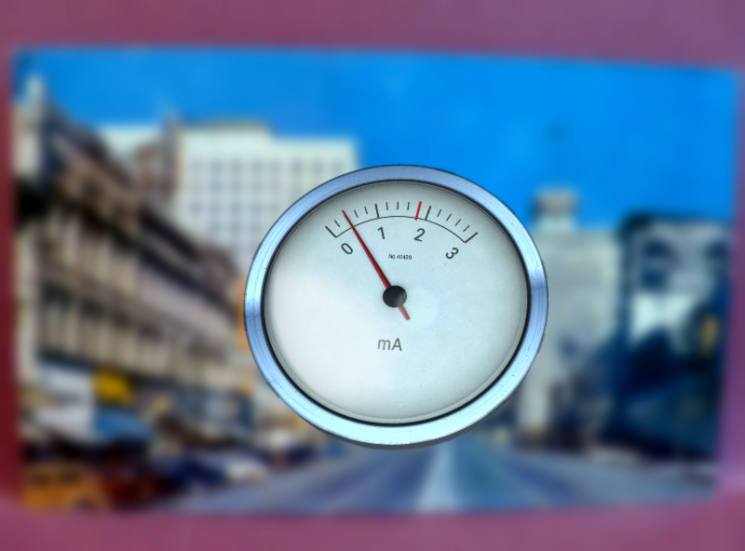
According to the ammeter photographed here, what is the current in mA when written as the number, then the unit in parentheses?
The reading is 0.4 (mA)
